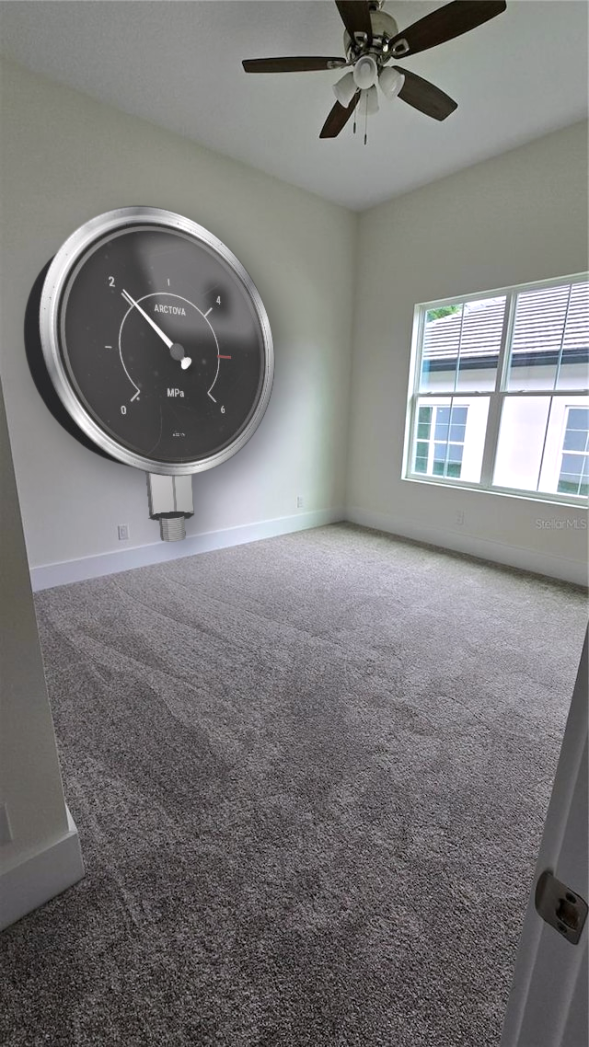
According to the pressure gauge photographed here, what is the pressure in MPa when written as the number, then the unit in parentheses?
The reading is 2 (MPa)
